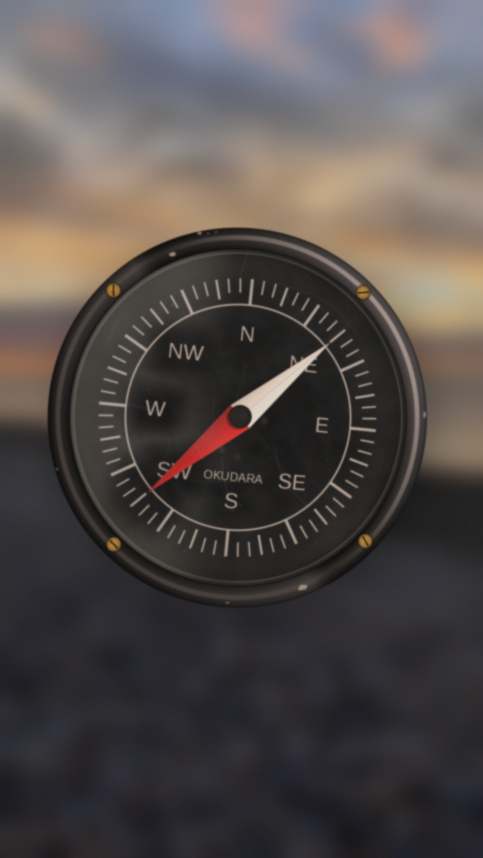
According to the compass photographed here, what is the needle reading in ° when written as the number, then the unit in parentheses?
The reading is 225 (°)
